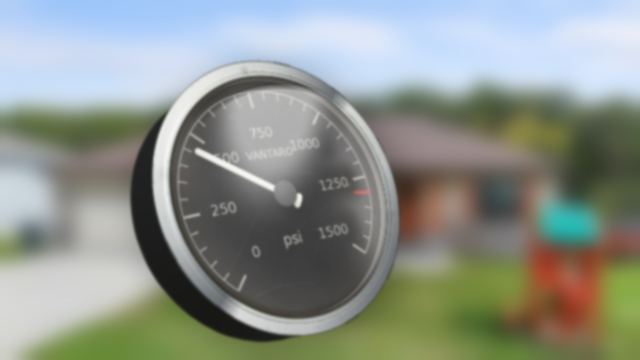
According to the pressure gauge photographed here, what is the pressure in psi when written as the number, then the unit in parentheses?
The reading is 450 (psi)
